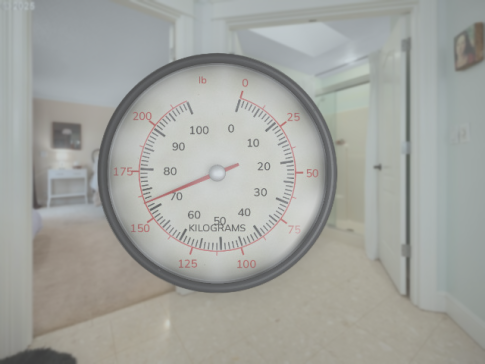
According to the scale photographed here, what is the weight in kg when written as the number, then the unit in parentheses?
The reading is 72 (kg)
